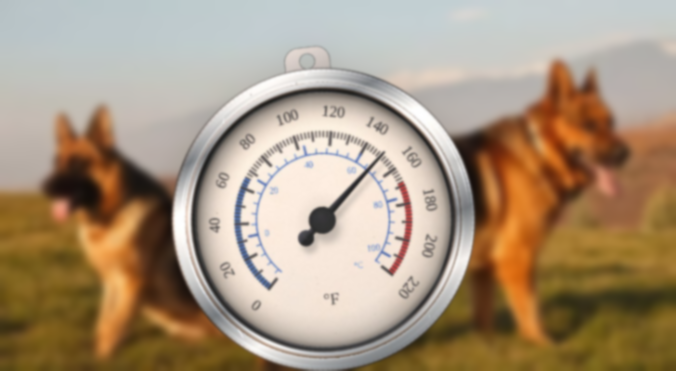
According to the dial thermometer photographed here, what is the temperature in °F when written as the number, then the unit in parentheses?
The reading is 150 (°F)
